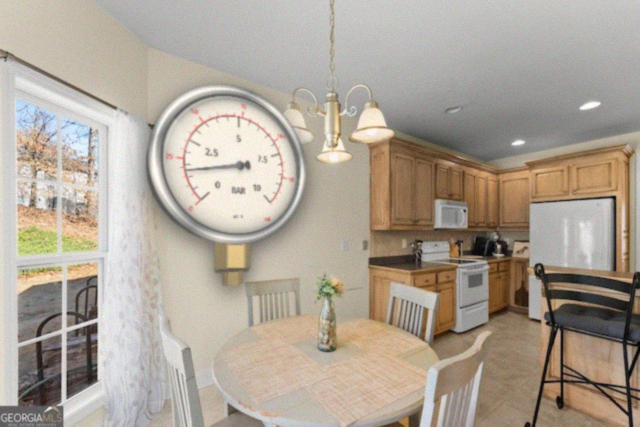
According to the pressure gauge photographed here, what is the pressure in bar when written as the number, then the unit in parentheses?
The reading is 1.25 (bar)
